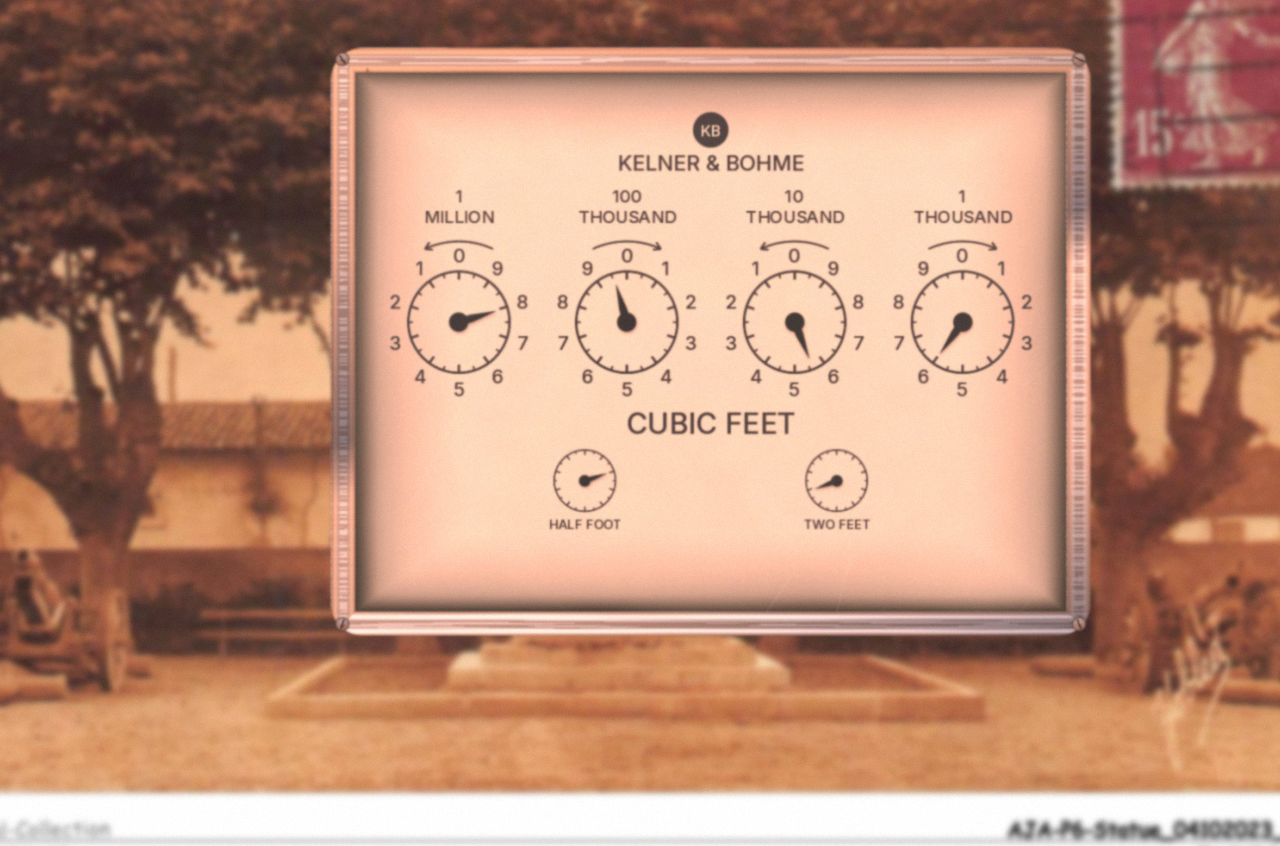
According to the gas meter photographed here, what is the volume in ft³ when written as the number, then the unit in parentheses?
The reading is 795600 (ft³)
